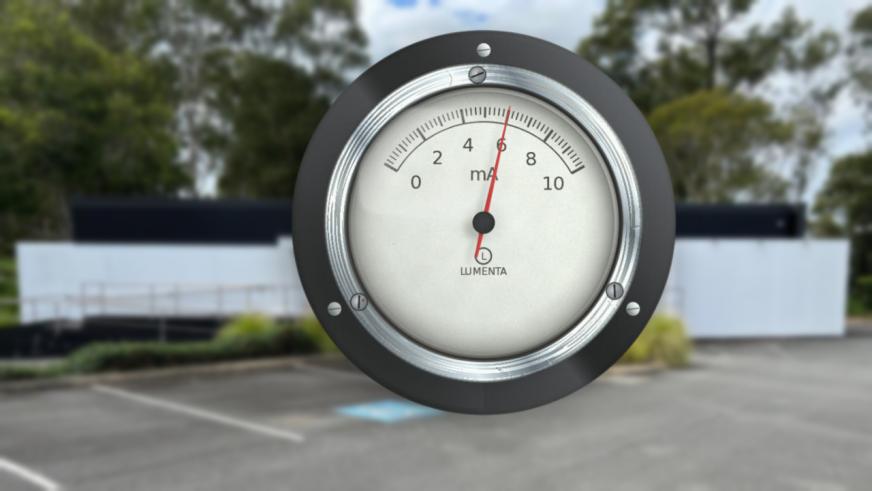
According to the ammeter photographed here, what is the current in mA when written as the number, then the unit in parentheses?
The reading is 6 (mA)
